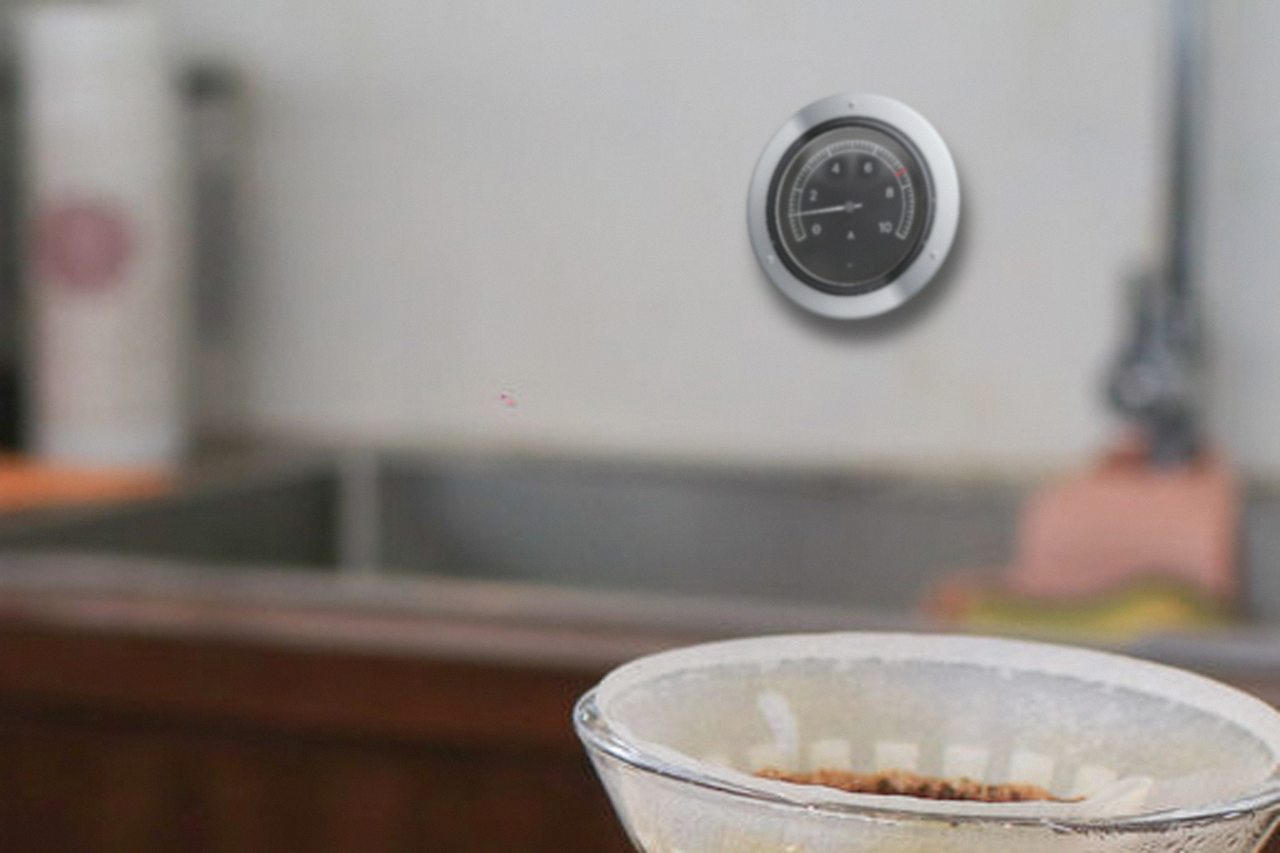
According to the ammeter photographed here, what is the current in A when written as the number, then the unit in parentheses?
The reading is 1 (A)
